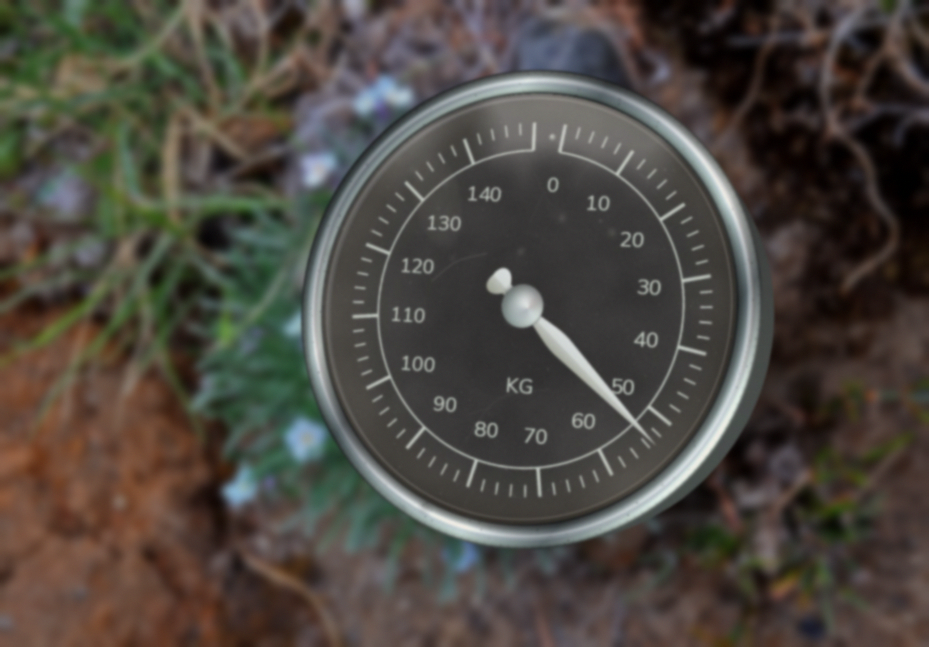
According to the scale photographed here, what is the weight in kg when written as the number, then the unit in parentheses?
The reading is 53 (kg)
